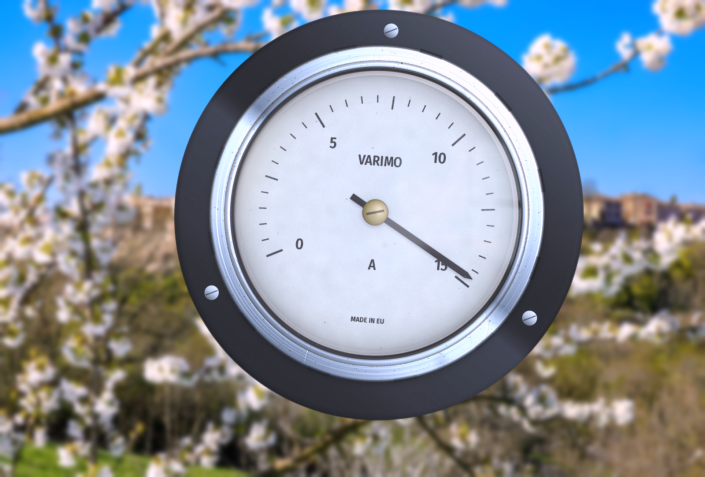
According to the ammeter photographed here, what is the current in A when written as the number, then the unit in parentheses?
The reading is 14.75 (A)
